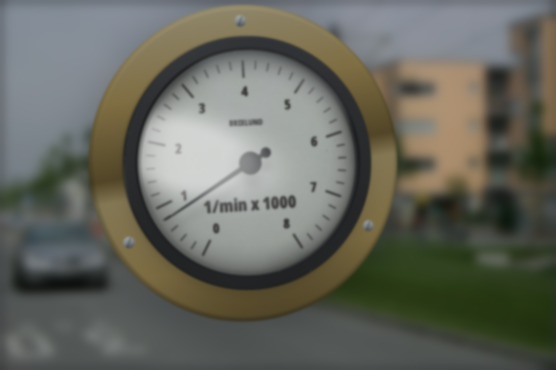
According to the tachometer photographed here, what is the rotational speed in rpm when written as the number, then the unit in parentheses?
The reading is 800 (rpm)
